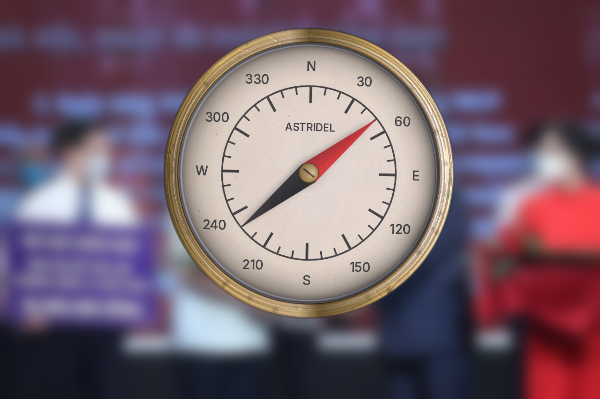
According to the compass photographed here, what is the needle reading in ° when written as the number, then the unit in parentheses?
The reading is 50 (°)
